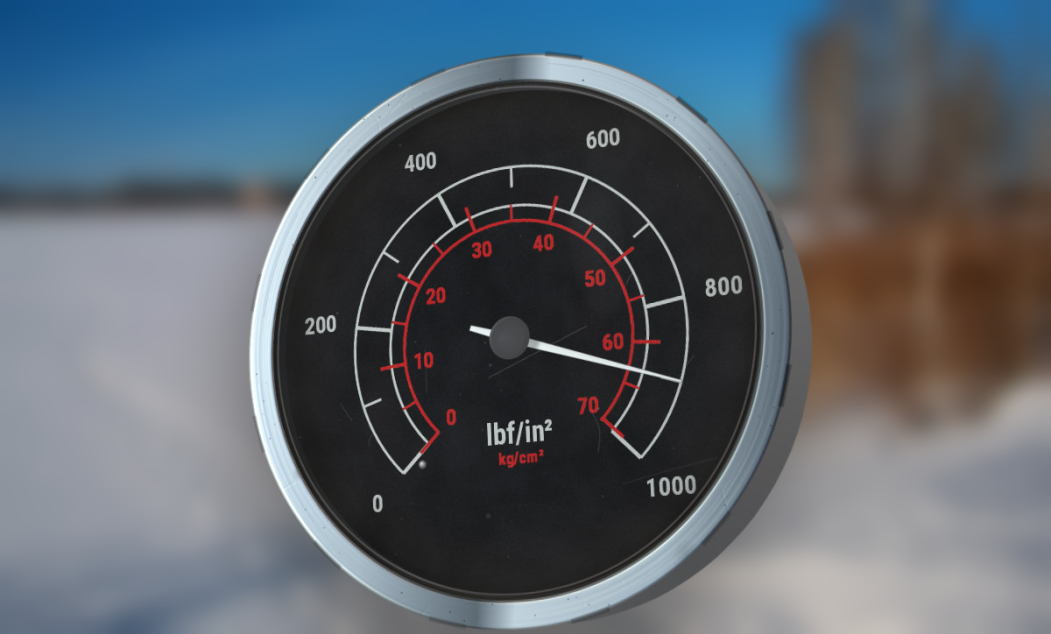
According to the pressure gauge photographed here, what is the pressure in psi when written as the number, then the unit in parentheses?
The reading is 900 (psi)
